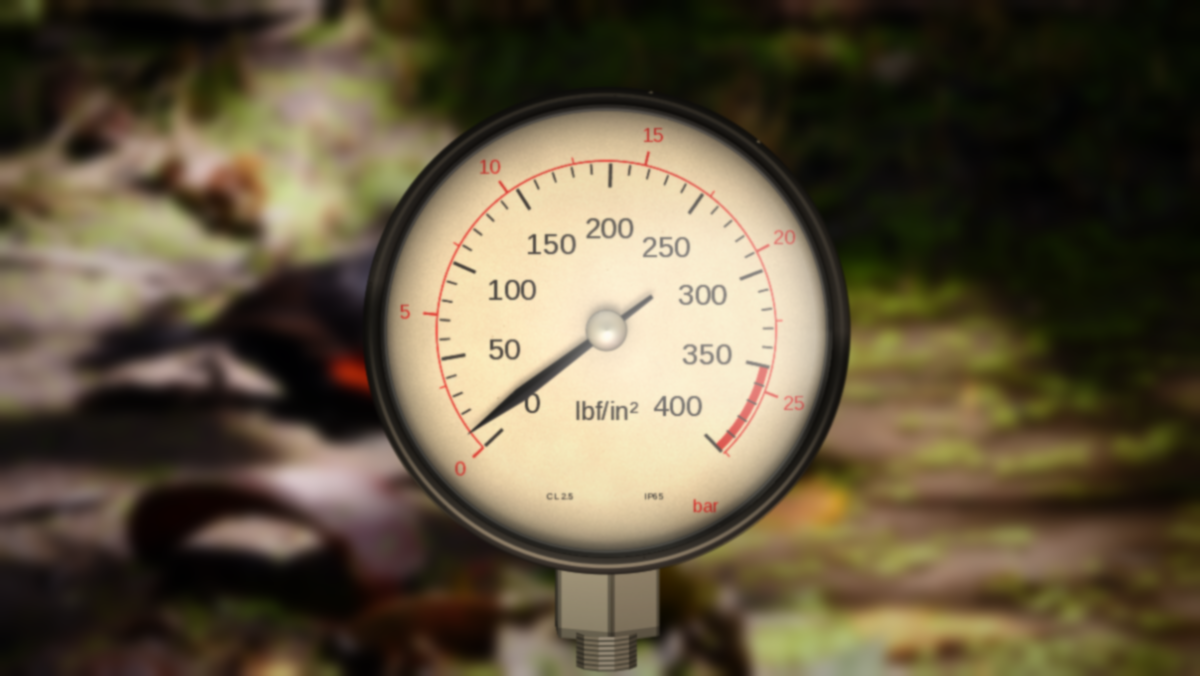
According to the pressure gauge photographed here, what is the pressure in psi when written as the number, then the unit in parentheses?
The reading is 10 (psi)
